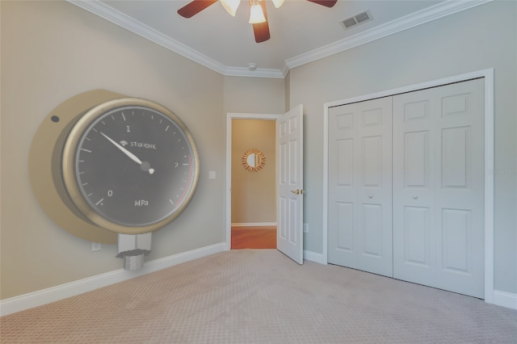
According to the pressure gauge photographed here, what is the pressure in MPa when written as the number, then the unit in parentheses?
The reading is 0.7 (MPa)
